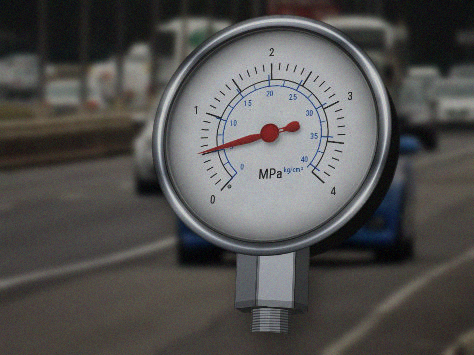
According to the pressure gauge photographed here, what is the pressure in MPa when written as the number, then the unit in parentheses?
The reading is 0.5 (MPa)
